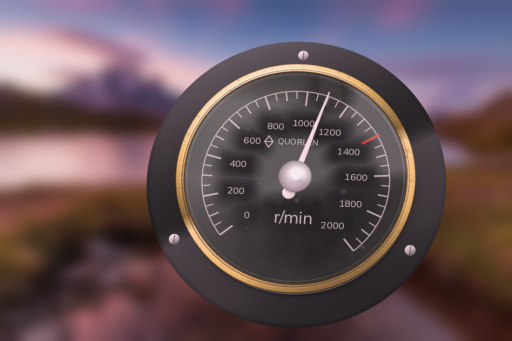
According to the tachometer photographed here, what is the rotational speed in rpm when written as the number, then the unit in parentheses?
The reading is 1100 (rpm)
